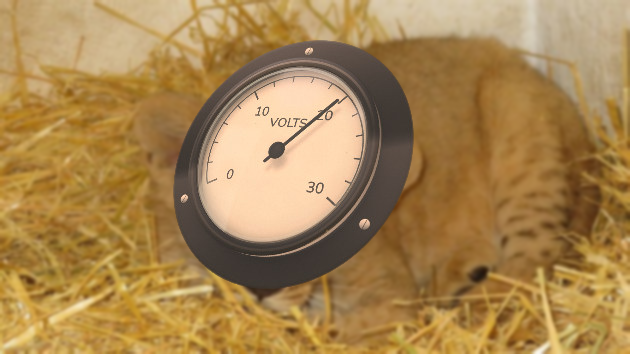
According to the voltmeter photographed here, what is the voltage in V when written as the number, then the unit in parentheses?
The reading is 20 (V)
